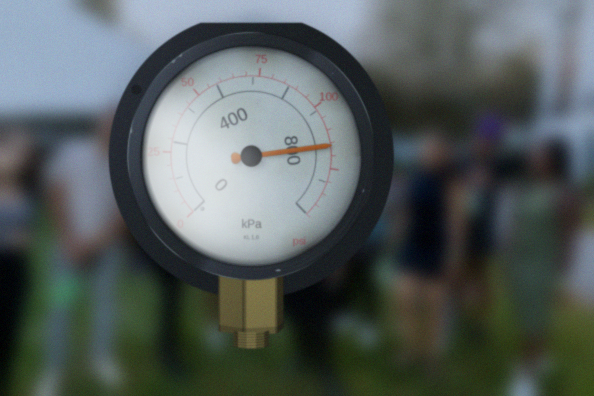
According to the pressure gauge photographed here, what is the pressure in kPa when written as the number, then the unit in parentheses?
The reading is 800 (kPa)
